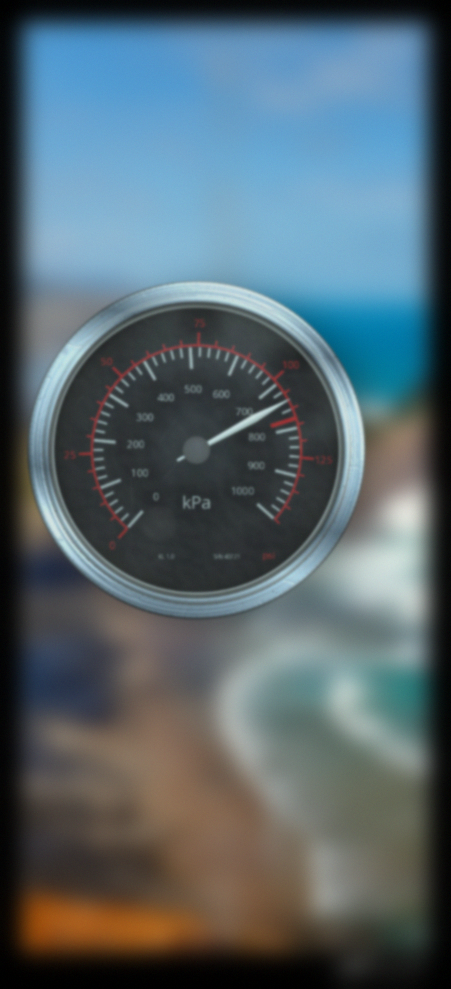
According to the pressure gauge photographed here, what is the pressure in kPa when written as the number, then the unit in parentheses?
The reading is 740 (kPa)
